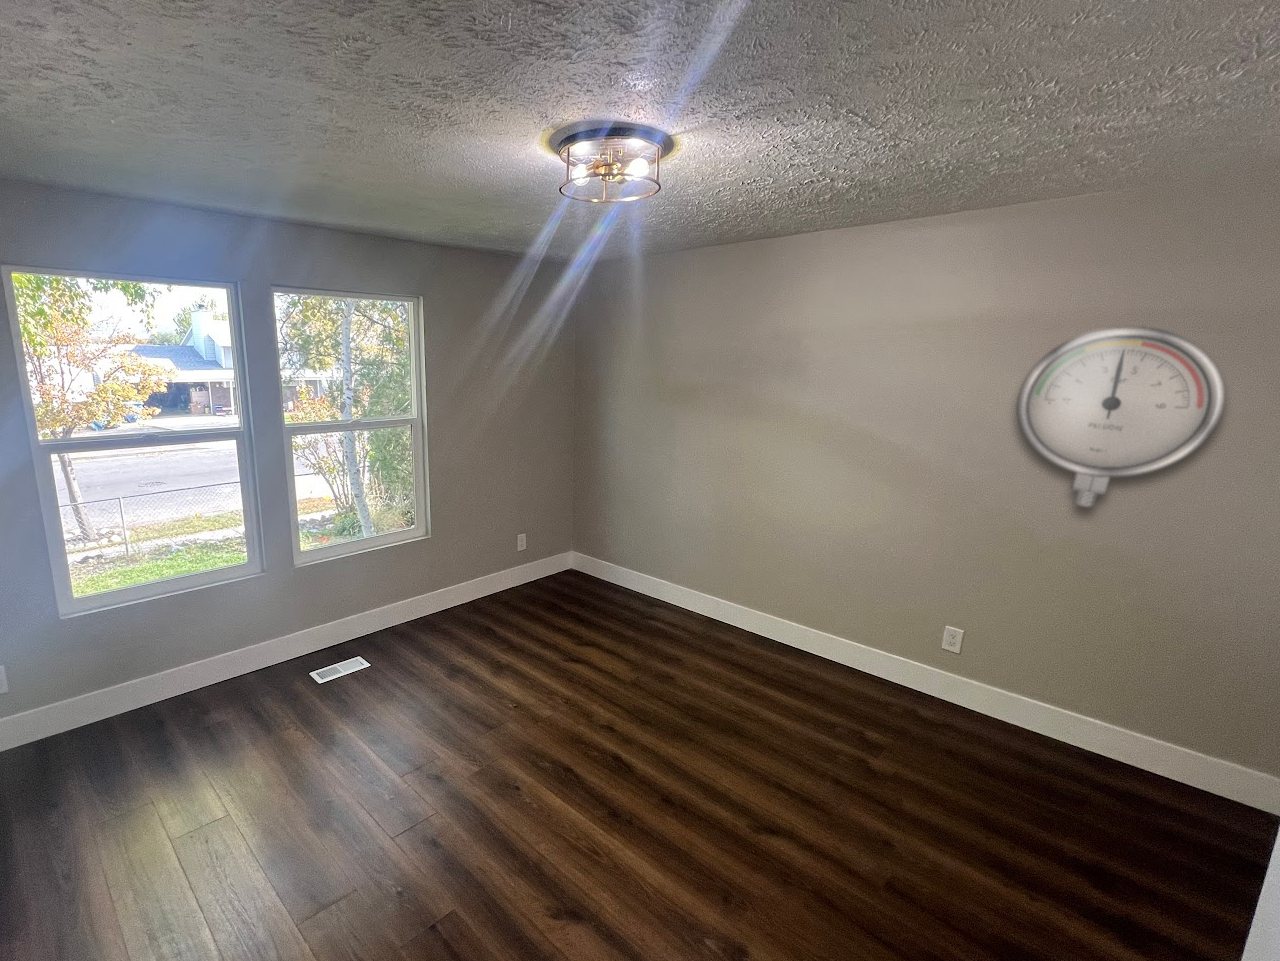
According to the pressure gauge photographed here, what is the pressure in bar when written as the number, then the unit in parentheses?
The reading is 4 (bar)
